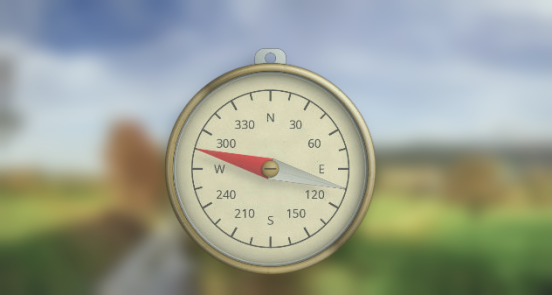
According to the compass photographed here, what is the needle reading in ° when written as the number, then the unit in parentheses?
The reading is 285 (°)
